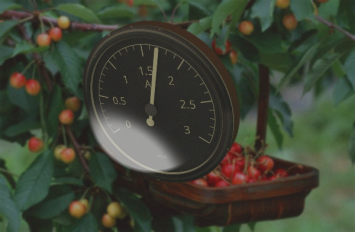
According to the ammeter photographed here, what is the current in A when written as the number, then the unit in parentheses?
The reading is 1.7 (A)
